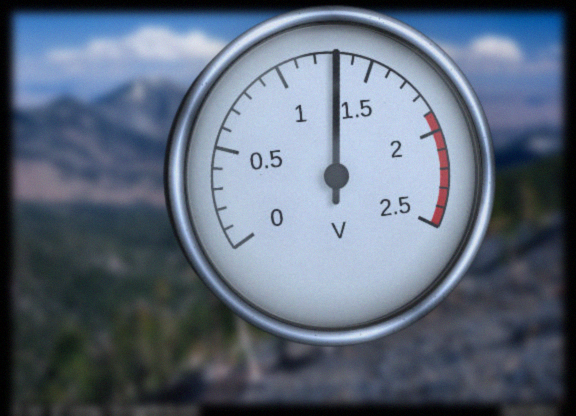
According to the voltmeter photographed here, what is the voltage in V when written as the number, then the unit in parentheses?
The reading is 1.3 (V)
